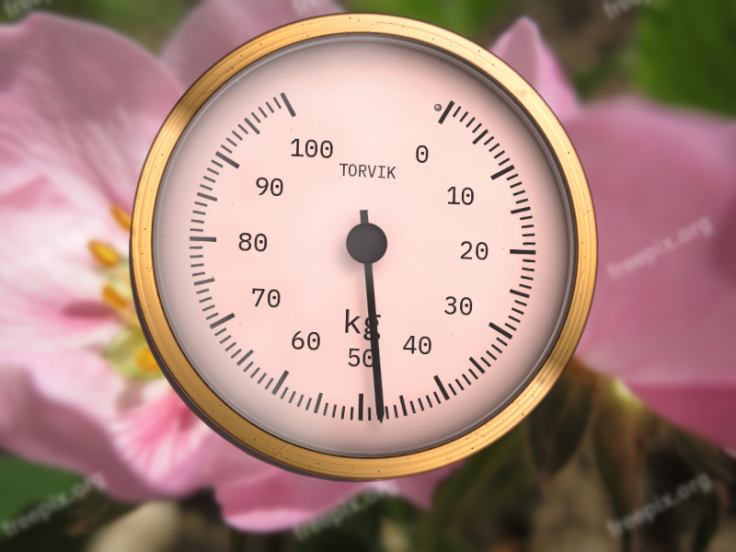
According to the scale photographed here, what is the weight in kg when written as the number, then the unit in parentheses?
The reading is 48 (kg)
